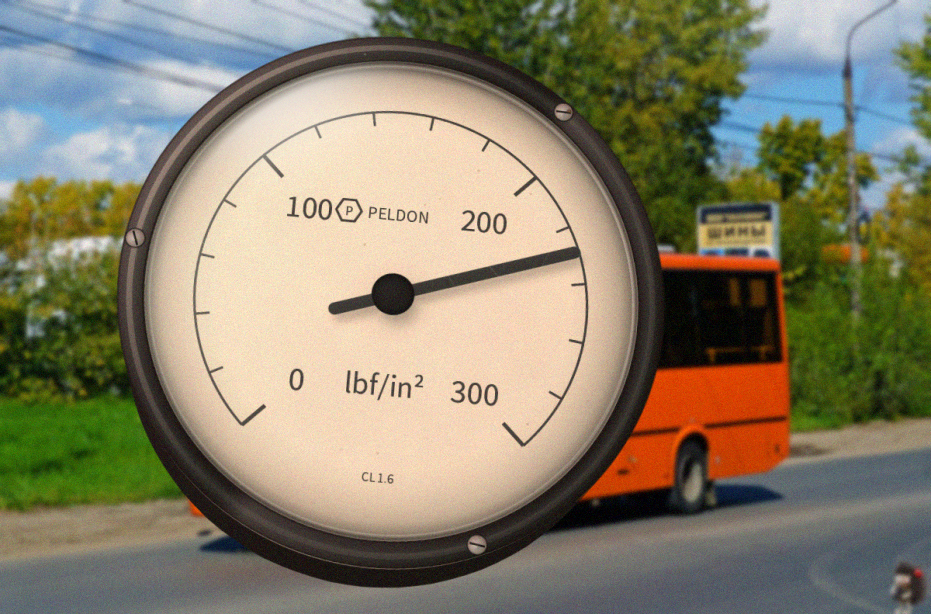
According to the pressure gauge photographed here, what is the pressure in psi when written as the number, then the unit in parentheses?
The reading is 230 (psi)
